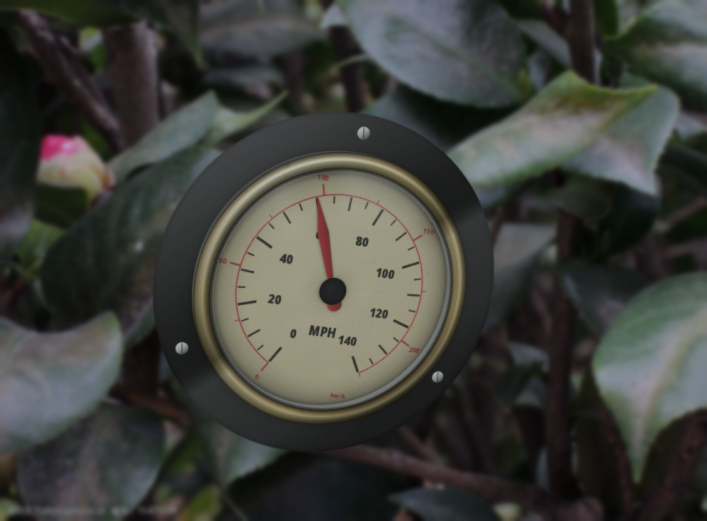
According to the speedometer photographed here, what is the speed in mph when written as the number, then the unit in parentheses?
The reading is 60 (mph)
